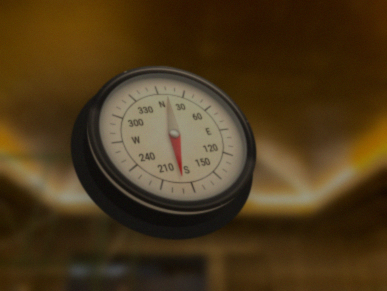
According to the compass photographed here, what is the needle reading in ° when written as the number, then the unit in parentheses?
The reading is 190 (°)
